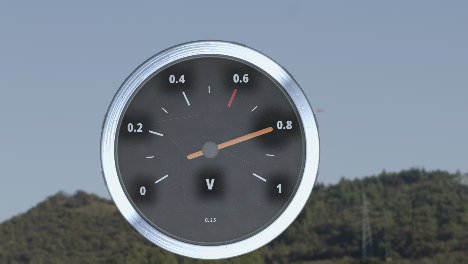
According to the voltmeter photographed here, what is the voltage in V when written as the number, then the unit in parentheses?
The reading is 0.8 (V)
